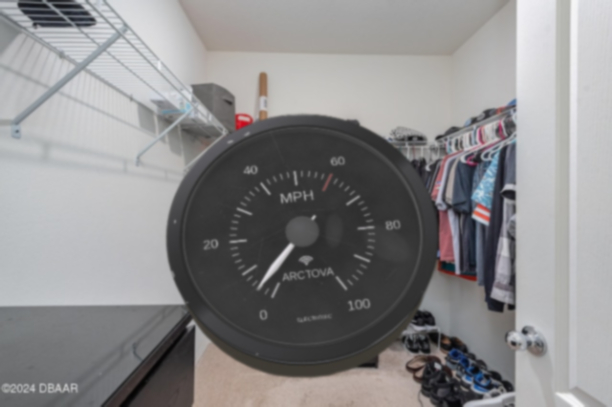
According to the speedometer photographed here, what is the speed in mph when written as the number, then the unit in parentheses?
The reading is 4 (mph)
